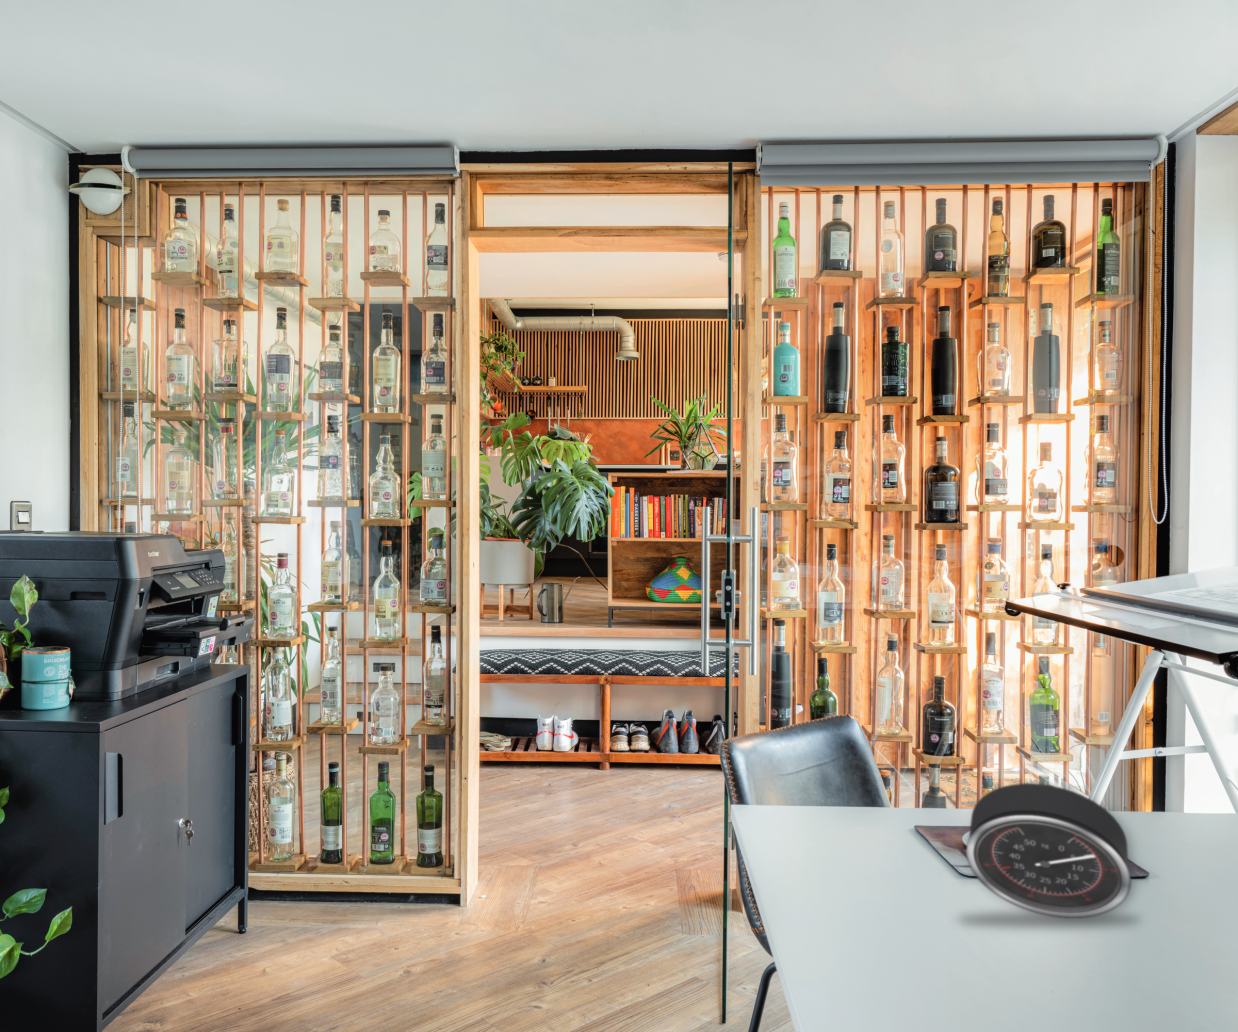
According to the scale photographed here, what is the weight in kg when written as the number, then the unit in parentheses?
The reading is 5 (kg)
